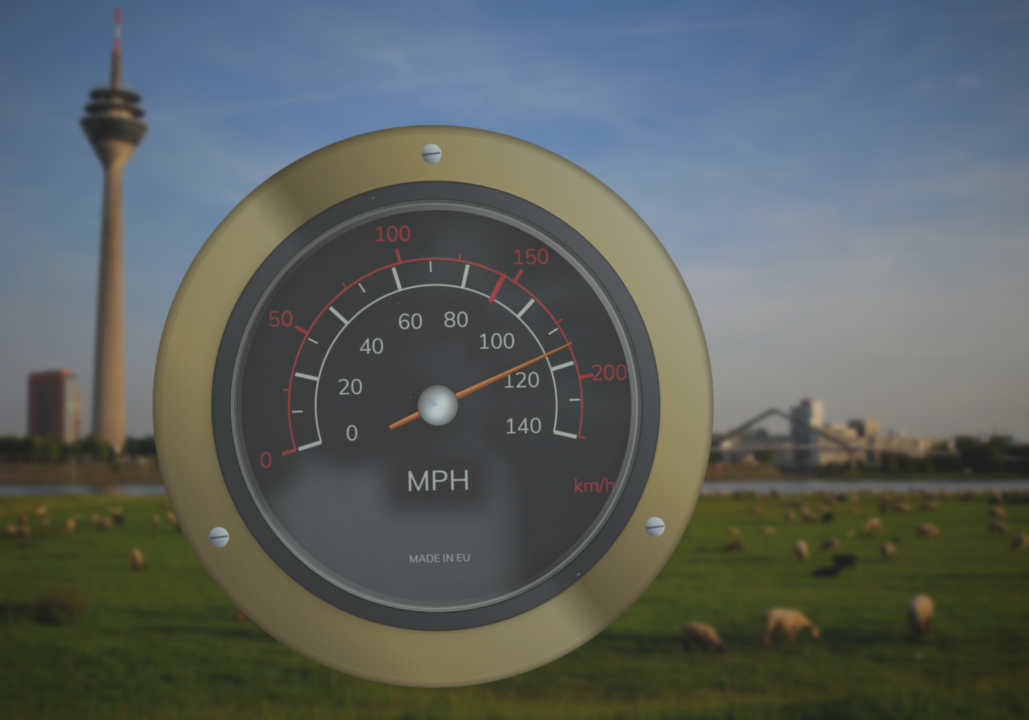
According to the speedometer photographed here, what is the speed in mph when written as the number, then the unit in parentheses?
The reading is 115 (mph)
